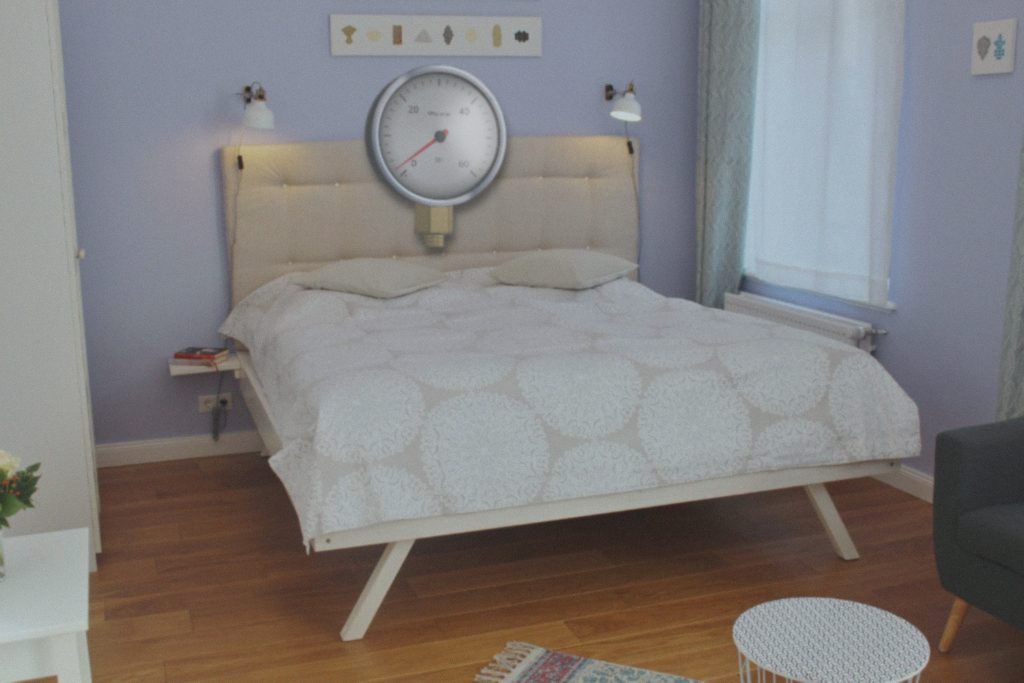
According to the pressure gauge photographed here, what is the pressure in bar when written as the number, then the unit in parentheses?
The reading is 2 (bar)
